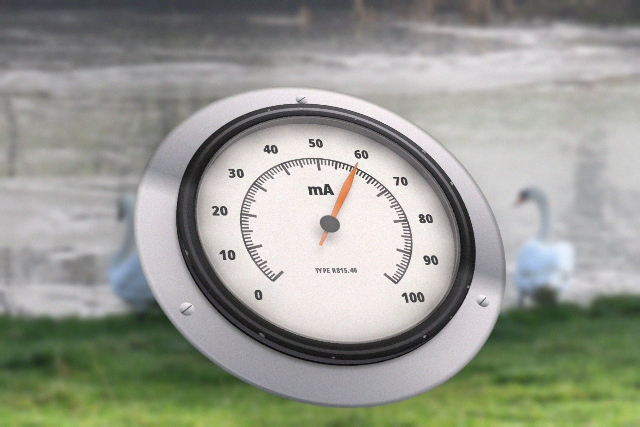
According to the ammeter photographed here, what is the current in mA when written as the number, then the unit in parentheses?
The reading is 60 (mA)
